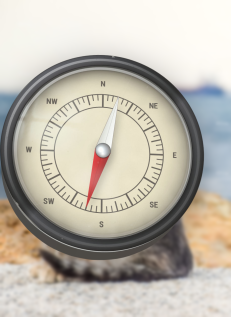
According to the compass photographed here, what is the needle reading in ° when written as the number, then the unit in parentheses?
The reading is 195 (°)
